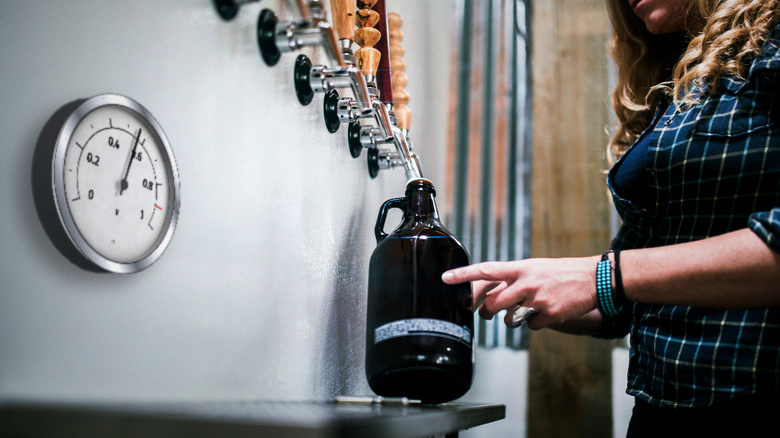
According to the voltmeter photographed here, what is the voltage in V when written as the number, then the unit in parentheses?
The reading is 0.55 (V)
